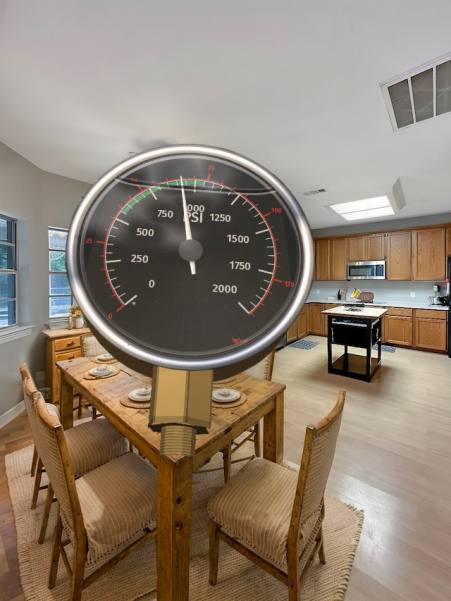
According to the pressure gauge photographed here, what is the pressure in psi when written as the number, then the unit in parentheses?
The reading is 925 (psi)
